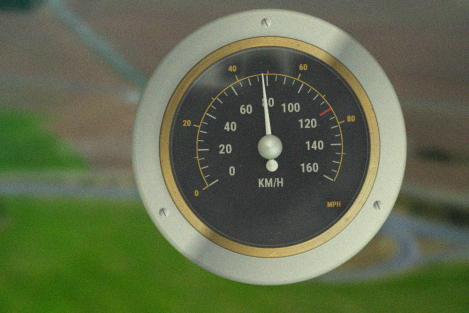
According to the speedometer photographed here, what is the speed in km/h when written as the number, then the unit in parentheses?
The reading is 77.5 (km/h)
